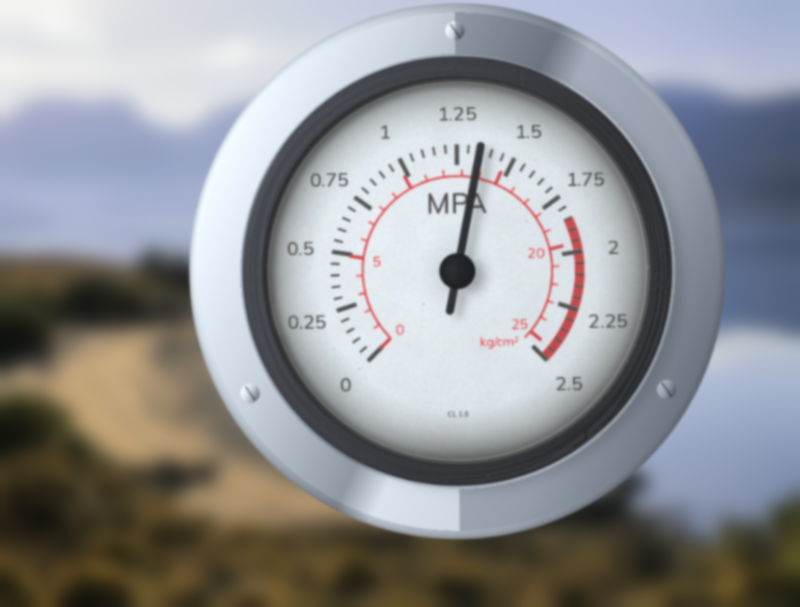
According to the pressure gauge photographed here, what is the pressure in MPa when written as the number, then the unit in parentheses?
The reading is 1.35 (MPa)
